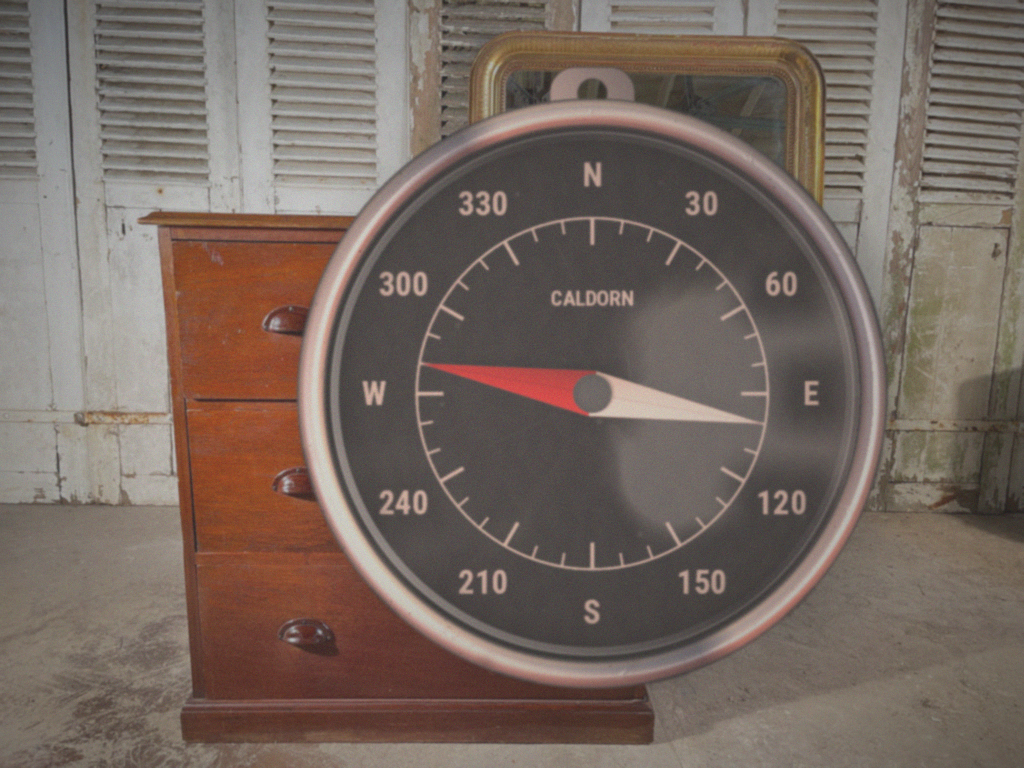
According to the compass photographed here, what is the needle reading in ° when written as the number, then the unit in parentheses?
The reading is 280 (°)
